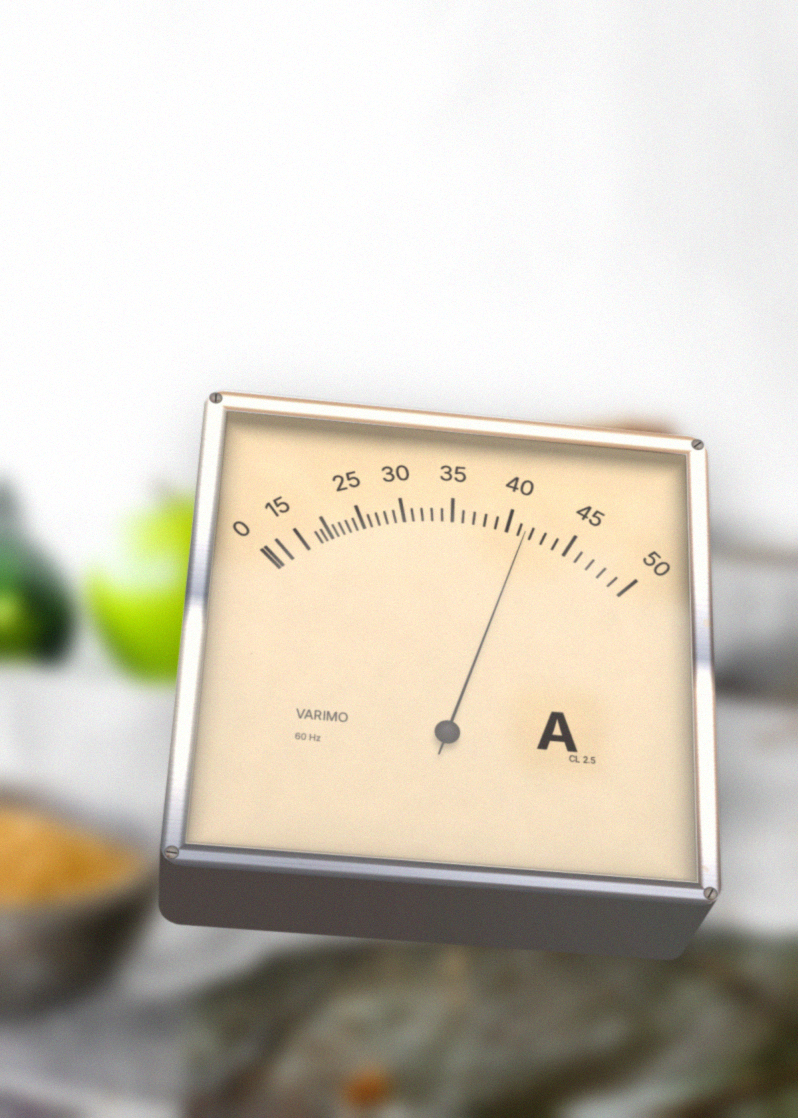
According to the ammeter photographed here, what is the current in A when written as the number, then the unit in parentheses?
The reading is 41.5 (A)
